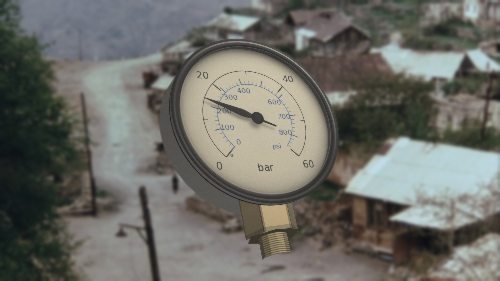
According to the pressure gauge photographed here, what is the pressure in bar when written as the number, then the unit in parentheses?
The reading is 15 (bar)
